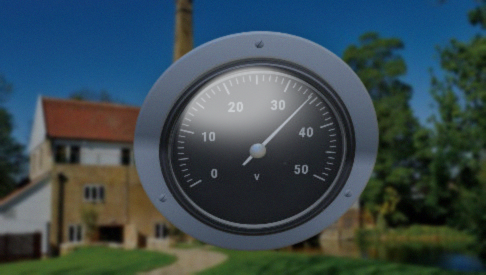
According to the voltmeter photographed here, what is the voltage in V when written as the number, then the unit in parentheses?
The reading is 34 (V)
